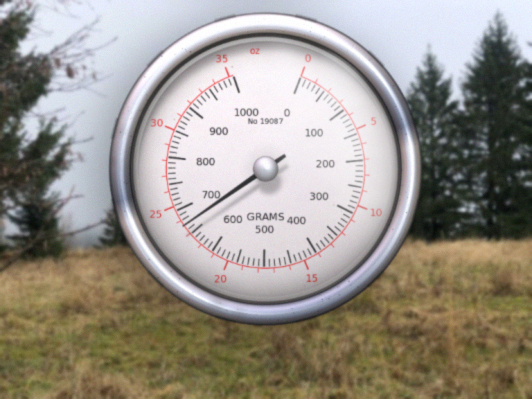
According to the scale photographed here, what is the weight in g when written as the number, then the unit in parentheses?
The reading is 670 (g)
